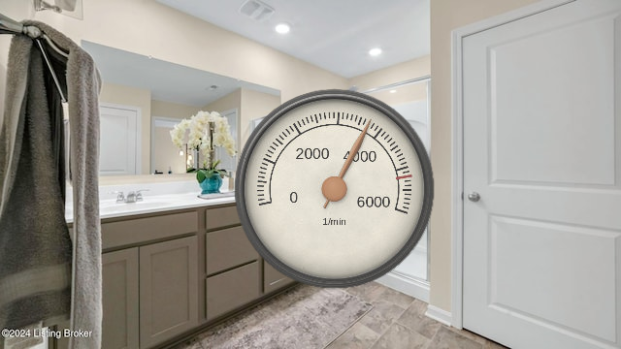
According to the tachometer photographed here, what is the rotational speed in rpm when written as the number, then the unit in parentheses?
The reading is 3700 (rpm)
